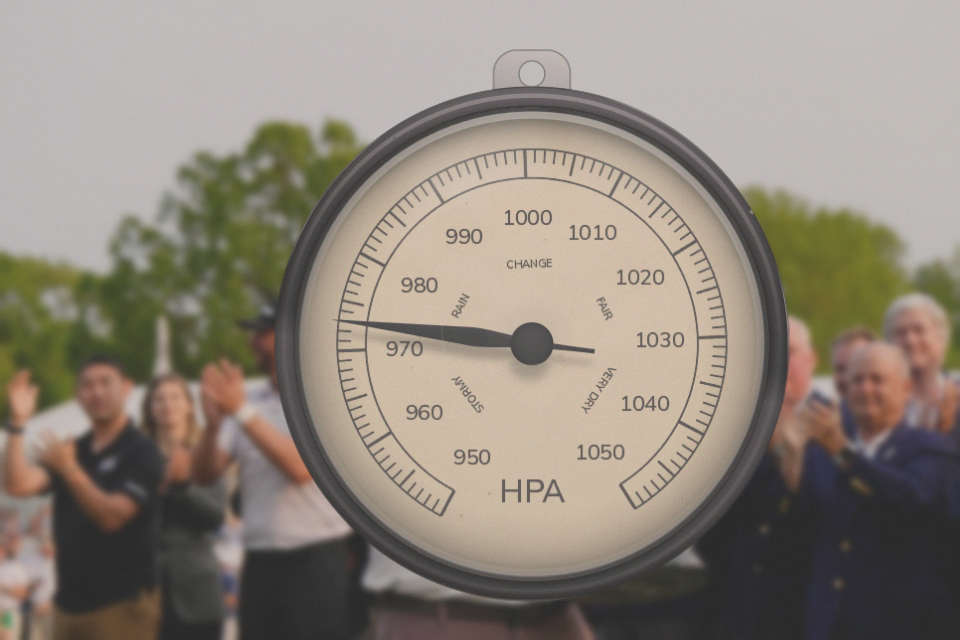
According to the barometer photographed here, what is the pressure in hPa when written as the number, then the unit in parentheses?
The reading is 973 (hPa)
